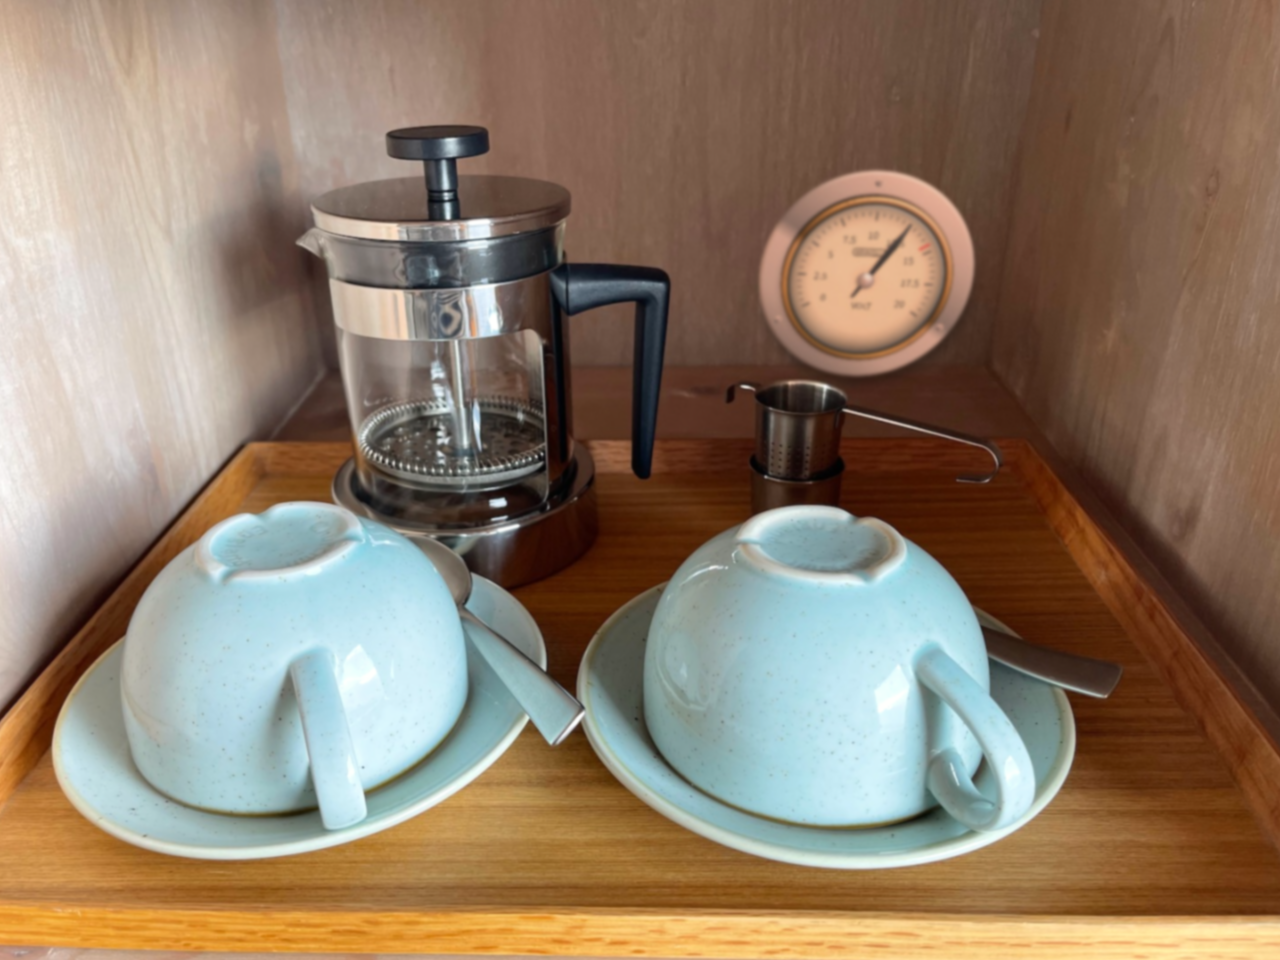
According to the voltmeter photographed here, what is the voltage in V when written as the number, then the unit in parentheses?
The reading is 12.5 (V)
